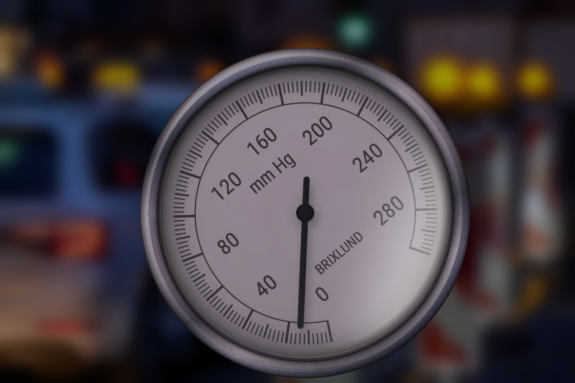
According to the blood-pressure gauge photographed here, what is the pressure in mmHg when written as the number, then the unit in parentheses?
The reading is 14 (mmHg)
